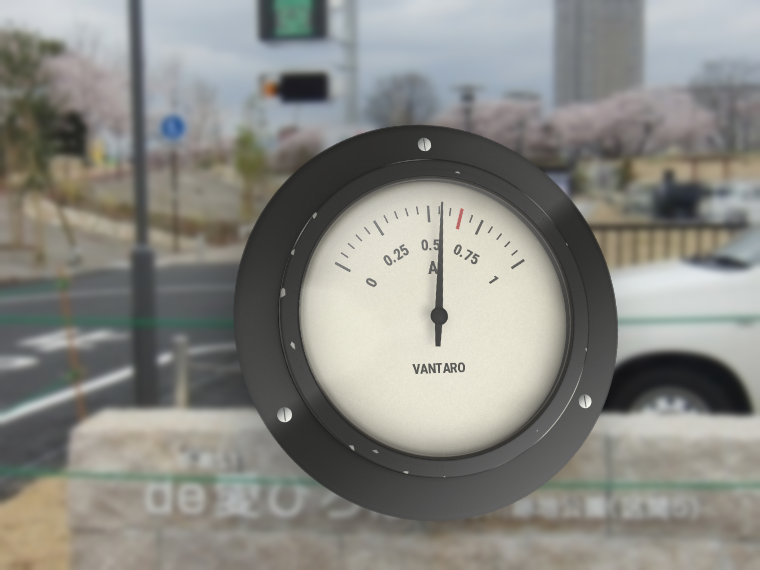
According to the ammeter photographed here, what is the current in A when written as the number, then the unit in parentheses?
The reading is 0.55 (A)
